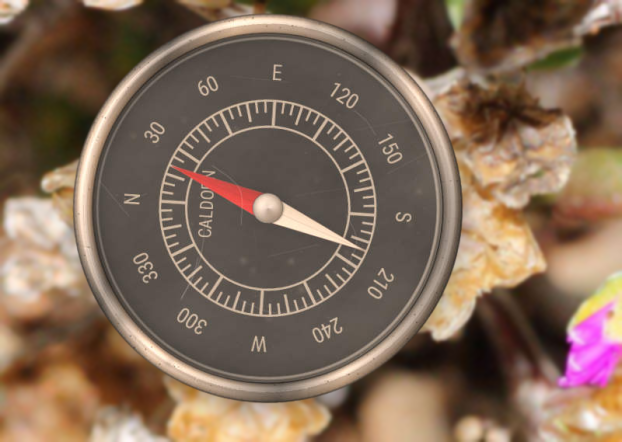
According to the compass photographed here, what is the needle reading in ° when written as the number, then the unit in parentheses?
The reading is 20 (°)
